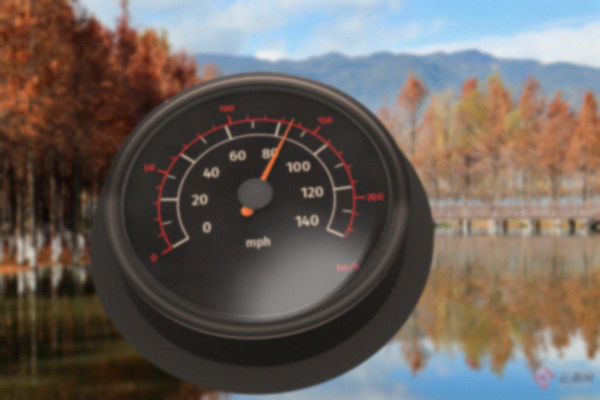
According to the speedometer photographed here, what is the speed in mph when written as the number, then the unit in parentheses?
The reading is 85 (mph)
